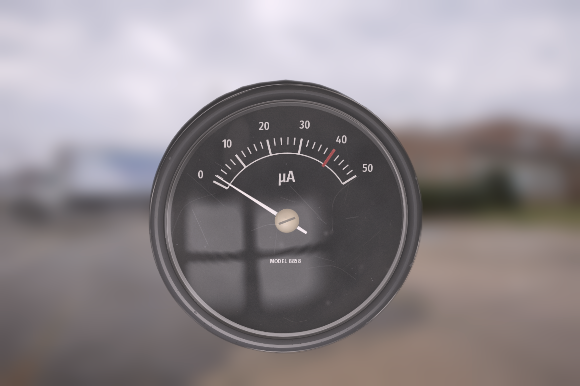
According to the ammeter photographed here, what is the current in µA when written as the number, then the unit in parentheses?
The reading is 2 (µA)
